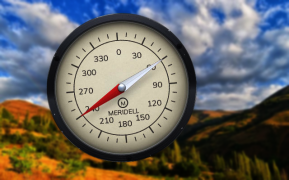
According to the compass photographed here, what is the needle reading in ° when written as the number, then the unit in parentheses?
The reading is 240 (°)
